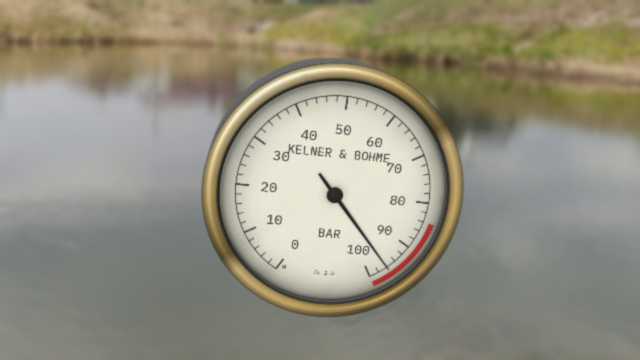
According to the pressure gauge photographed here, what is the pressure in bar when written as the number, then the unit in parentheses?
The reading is 96 (bar)
